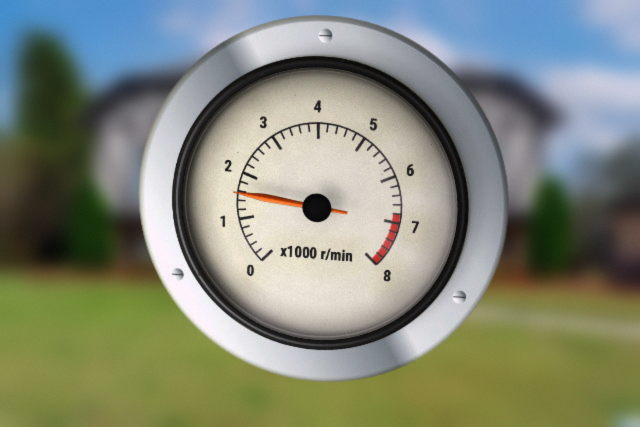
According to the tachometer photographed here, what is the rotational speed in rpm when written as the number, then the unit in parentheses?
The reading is 1600 (rpm)
